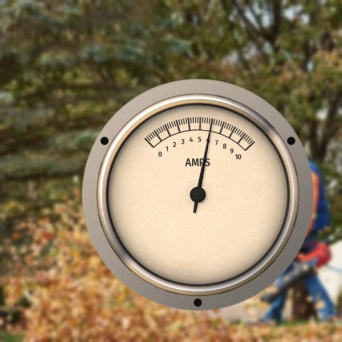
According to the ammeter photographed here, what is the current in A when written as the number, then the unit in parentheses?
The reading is 6 (A)
